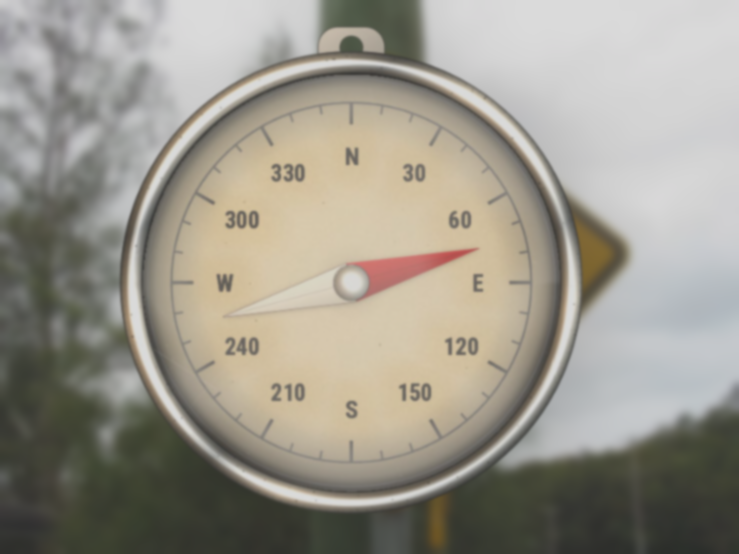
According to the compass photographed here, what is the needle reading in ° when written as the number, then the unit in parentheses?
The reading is 75 (°)
